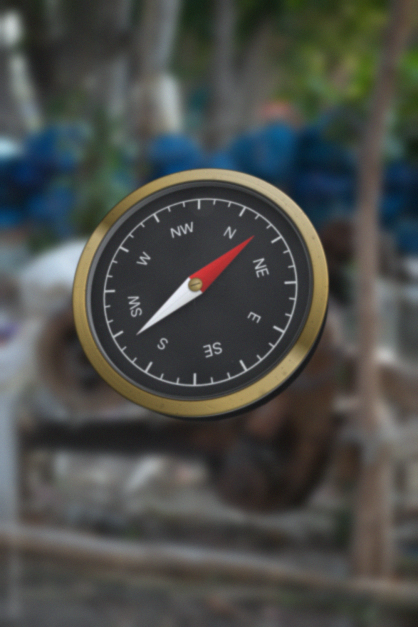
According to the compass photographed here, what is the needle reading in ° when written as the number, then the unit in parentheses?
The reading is 20 (°)
